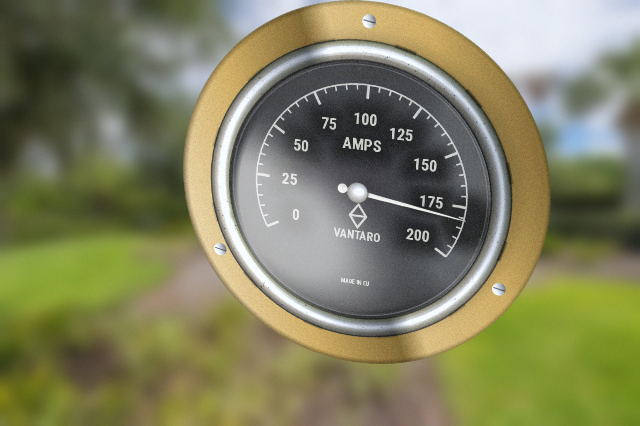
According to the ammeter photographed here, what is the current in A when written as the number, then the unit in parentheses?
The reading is 180 (A)
